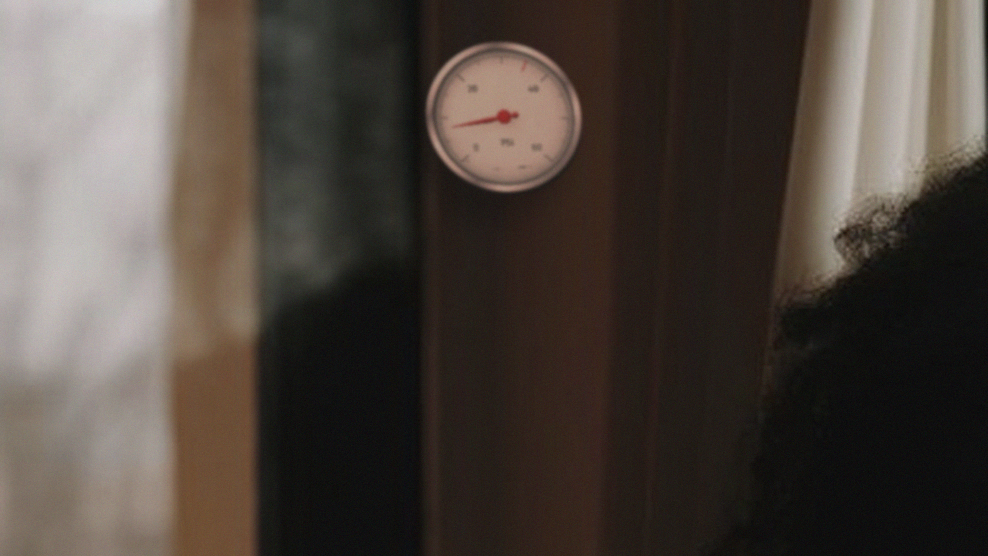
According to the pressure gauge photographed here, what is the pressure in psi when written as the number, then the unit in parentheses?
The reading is 7.5 (psi)
